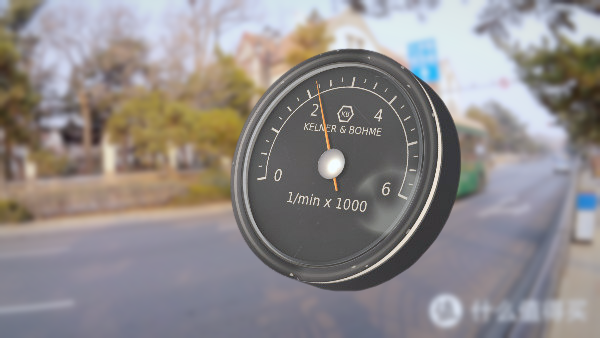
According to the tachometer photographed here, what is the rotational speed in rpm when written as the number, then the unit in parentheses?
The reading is 2250 (rpm)
